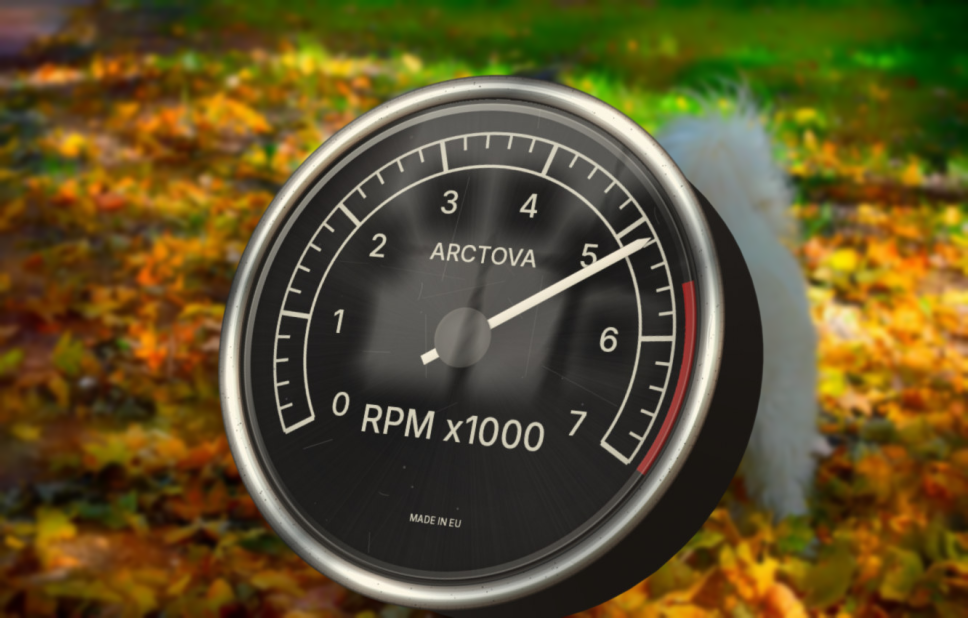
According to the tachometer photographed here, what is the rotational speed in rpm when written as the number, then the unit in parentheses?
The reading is 5200 (rpm)
